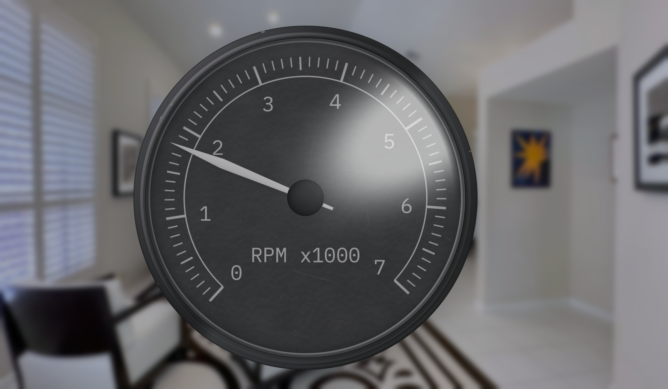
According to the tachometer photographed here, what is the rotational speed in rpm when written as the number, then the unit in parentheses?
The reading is 1800 (rpm)
